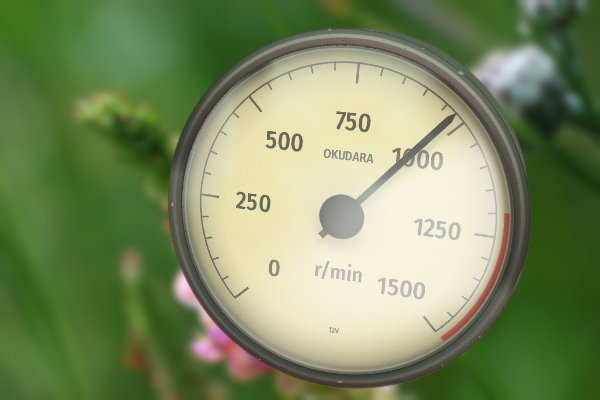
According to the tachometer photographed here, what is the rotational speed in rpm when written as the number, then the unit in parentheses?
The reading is 975 (rpm)
